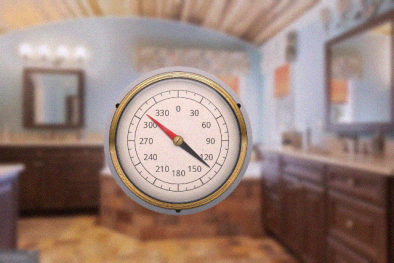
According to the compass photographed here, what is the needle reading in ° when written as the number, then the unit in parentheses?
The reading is 310 (°)
